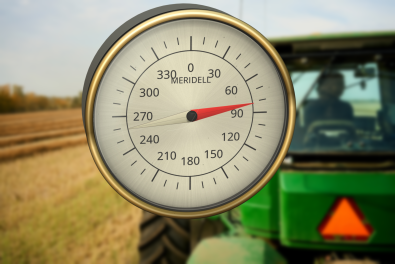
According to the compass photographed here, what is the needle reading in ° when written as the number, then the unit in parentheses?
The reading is 80 (°)
